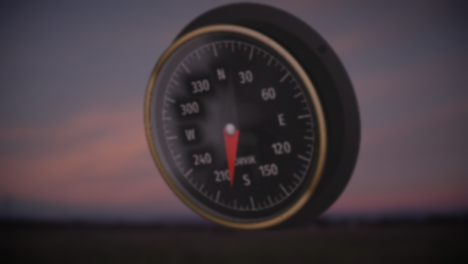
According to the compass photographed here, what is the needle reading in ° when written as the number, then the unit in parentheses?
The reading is 195 (°)
